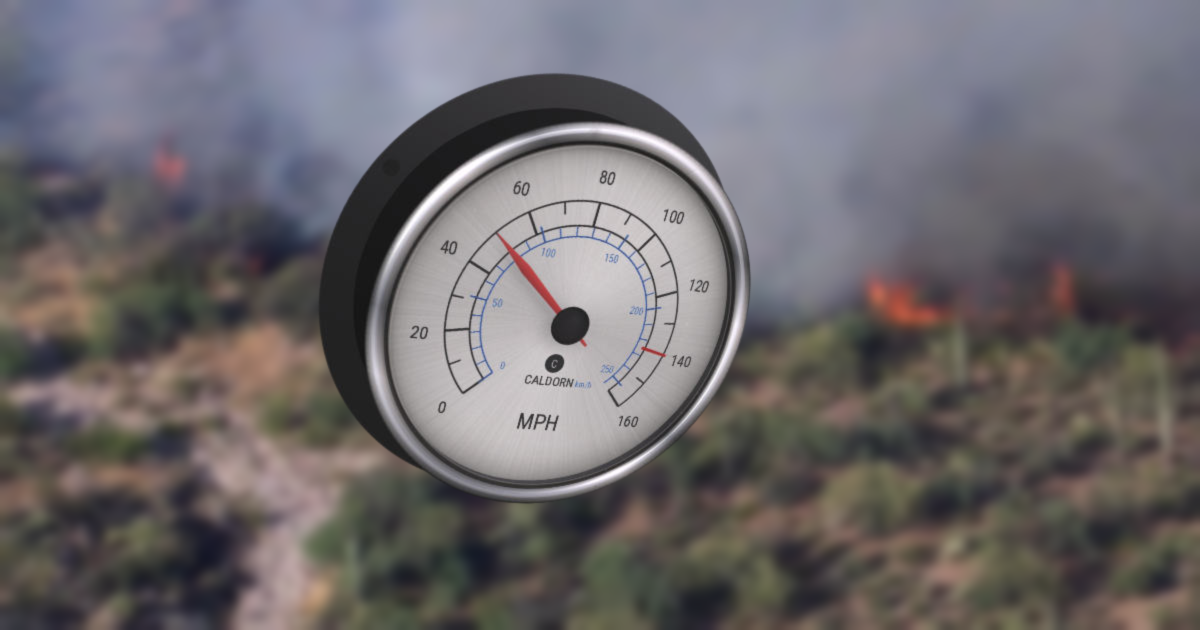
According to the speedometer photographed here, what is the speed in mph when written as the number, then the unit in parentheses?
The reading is 50 (mph)
